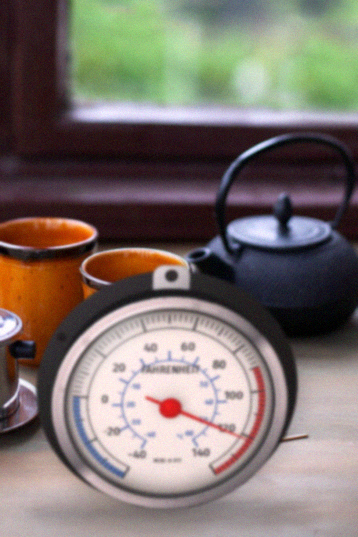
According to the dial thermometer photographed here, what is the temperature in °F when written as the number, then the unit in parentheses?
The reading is 120 (°F)
